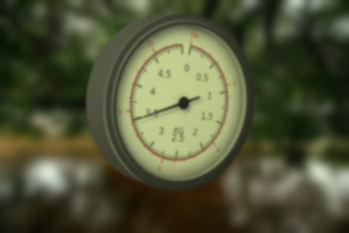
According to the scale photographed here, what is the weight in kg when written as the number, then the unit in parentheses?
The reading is 3.5 (kg)
